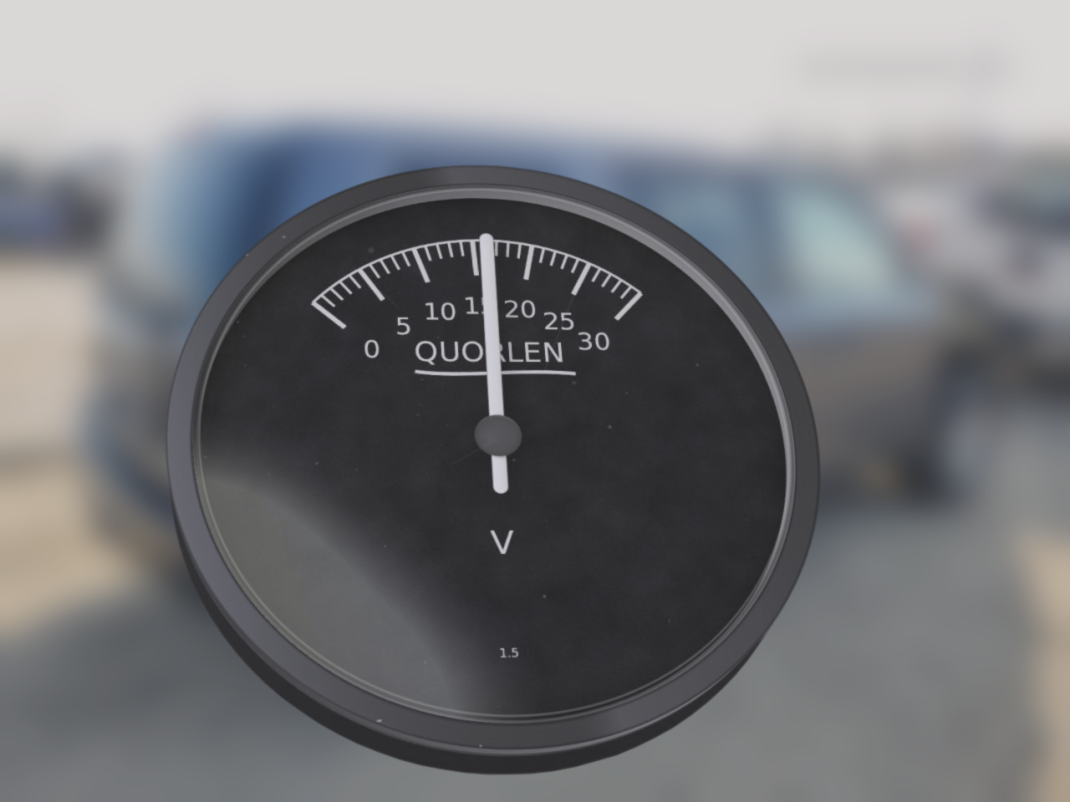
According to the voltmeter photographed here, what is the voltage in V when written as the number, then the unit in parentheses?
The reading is 16 (V)
